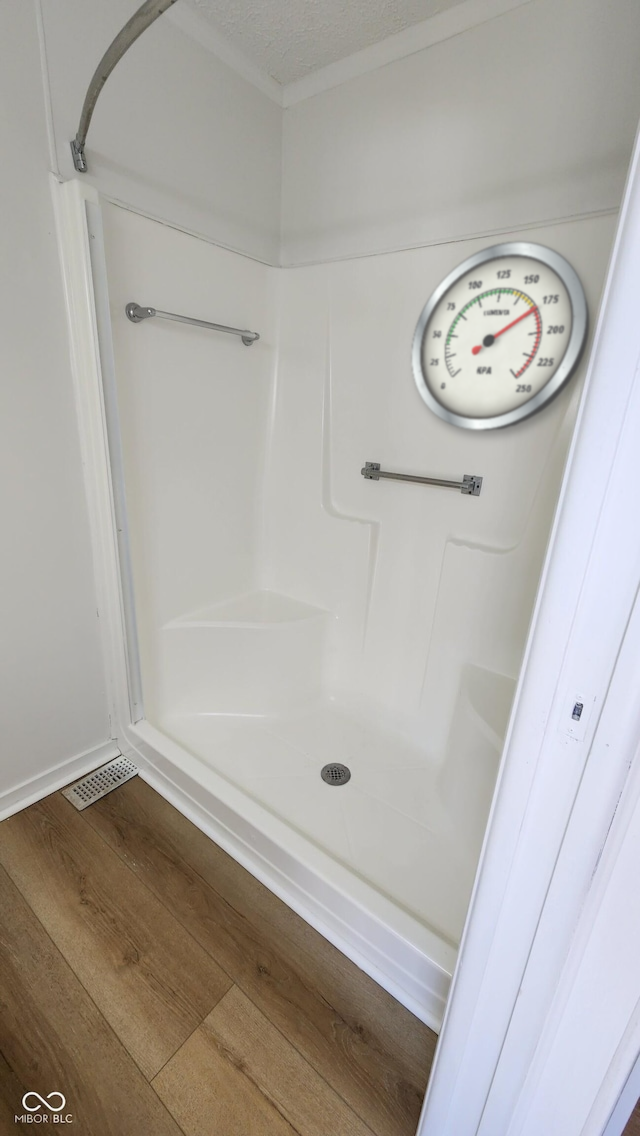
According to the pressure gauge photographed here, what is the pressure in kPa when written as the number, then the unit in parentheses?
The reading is 175 (kPa)
